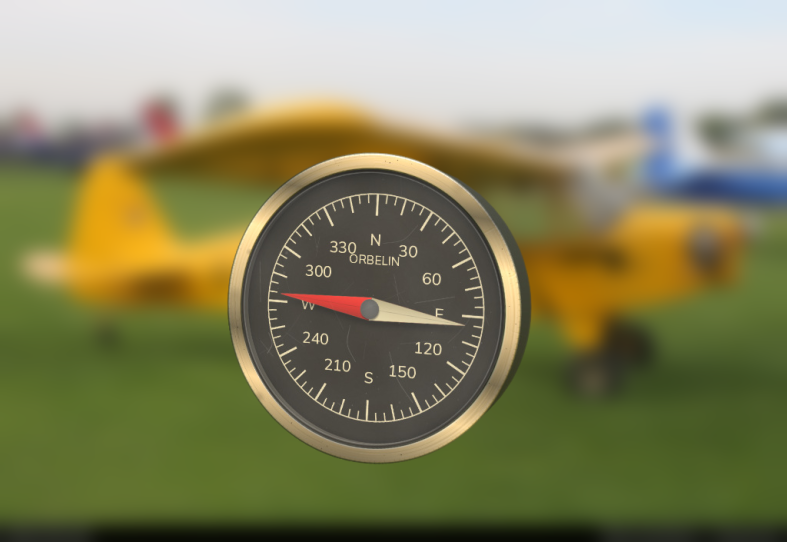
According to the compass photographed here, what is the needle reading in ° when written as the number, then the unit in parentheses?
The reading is 275 (°)
